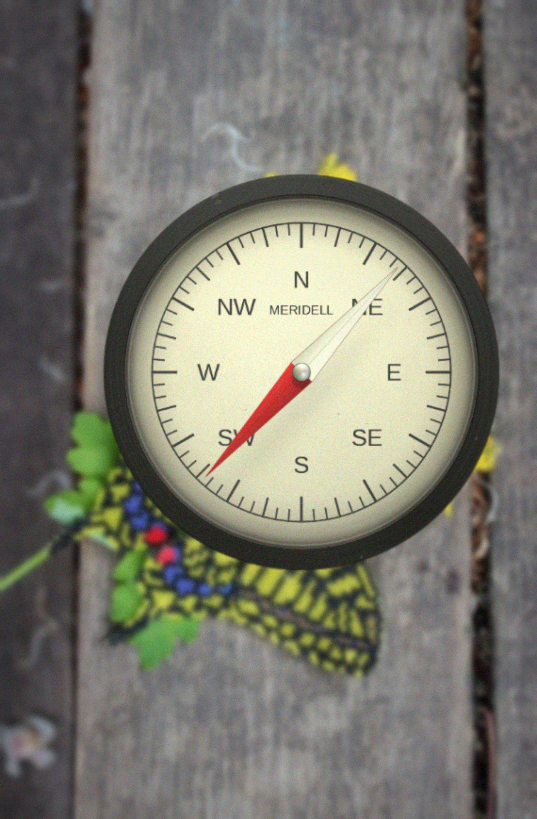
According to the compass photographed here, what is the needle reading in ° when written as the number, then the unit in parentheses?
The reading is 222.5 (°)
